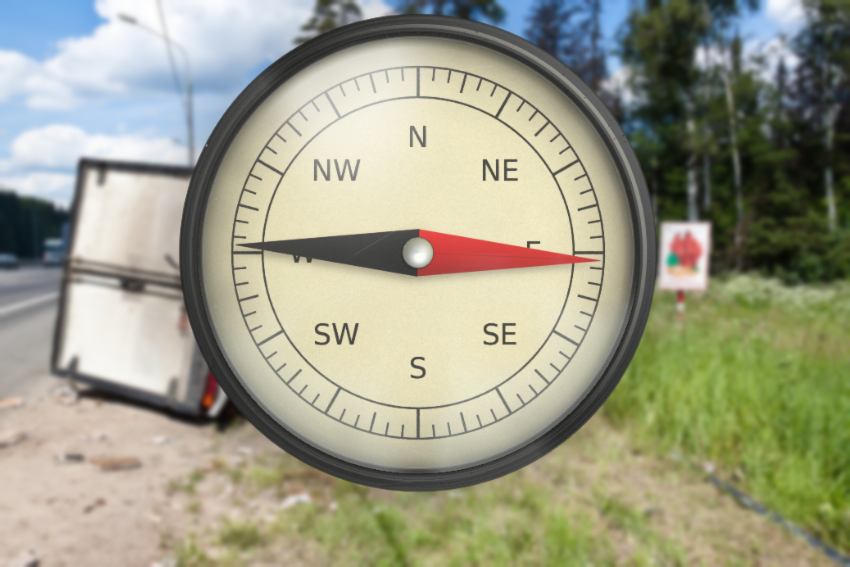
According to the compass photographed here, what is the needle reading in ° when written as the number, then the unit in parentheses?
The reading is 92.5 (°)
